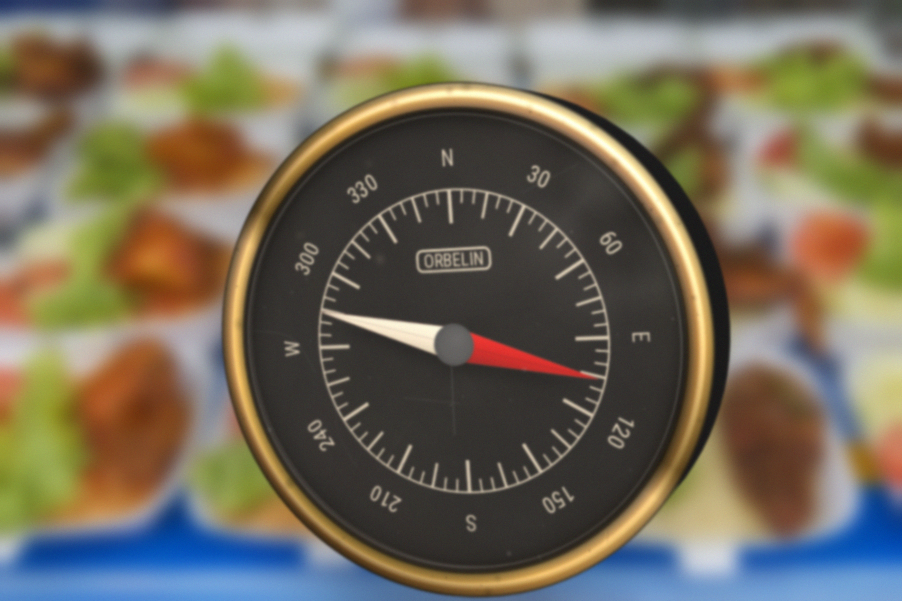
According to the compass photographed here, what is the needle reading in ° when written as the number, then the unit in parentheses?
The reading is 105 (°)
